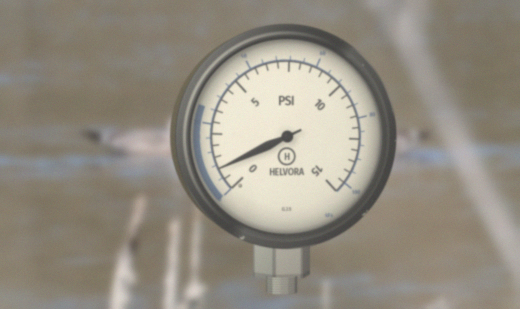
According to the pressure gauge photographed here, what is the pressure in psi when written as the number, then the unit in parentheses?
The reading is 1 (psi)
